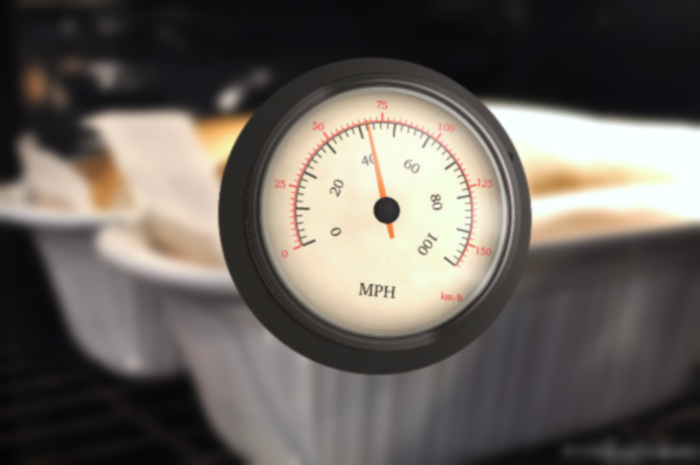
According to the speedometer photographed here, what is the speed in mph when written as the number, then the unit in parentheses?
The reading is 42 (mph)
